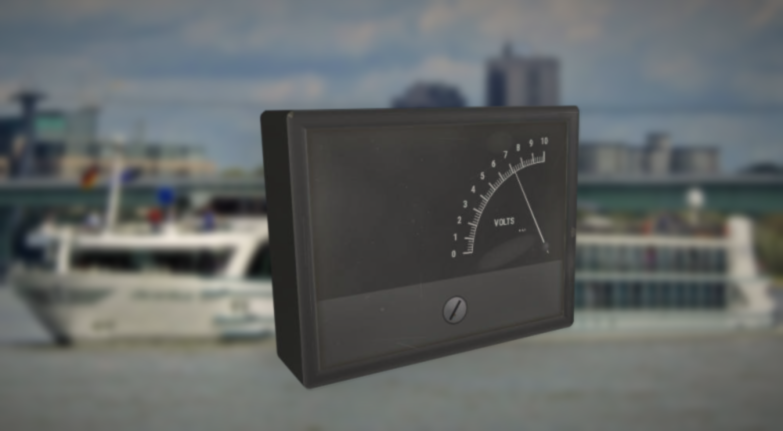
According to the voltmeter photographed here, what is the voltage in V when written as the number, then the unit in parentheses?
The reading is 7 (V)
